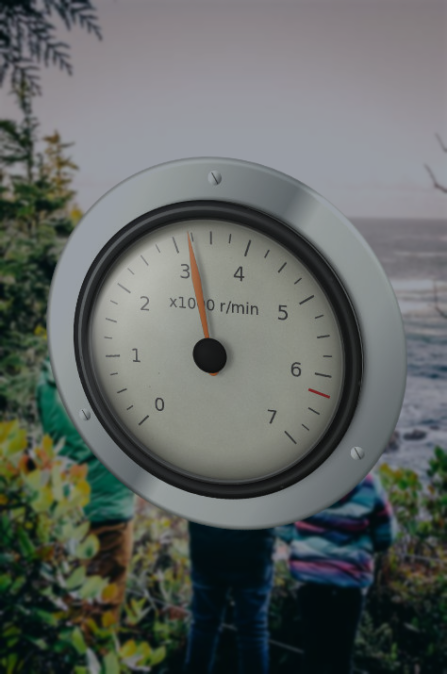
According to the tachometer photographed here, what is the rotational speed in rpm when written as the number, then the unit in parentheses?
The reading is 3250 (rpm)
